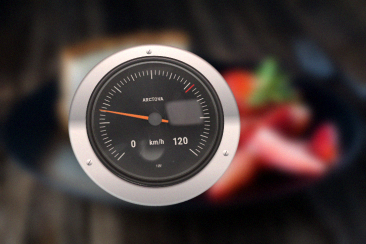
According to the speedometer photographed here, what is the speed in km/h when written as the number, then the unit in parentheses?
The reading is 26 (km/h)
